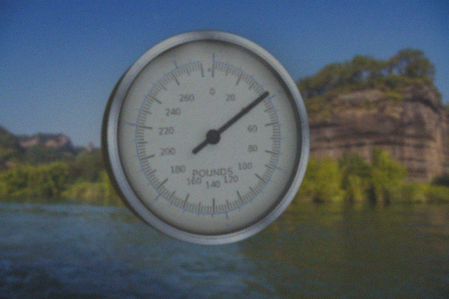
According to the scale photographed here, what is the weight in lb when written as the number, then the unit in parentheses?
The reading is 40 (lb)
